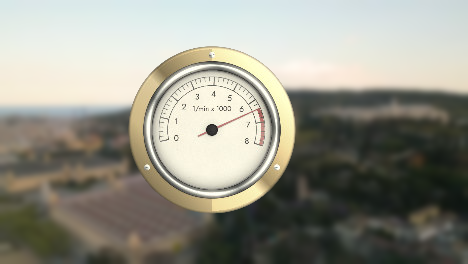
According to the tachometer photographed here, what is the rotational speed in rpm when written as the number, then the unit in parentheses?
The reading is 6400 (rpm)
